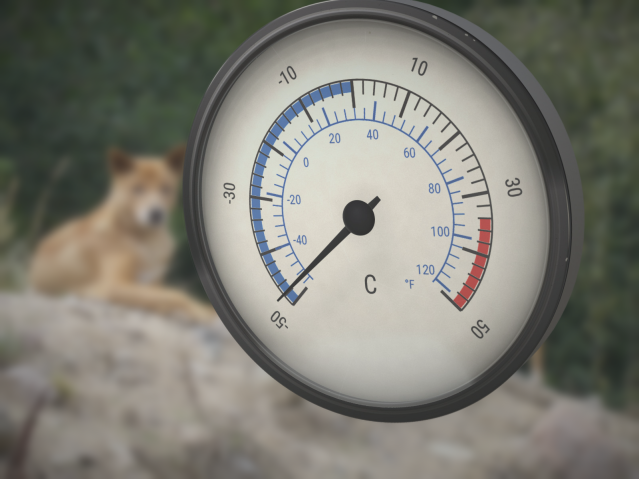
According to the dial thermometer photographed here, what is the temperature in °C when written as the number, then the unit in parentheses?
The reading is -48 (°C)
